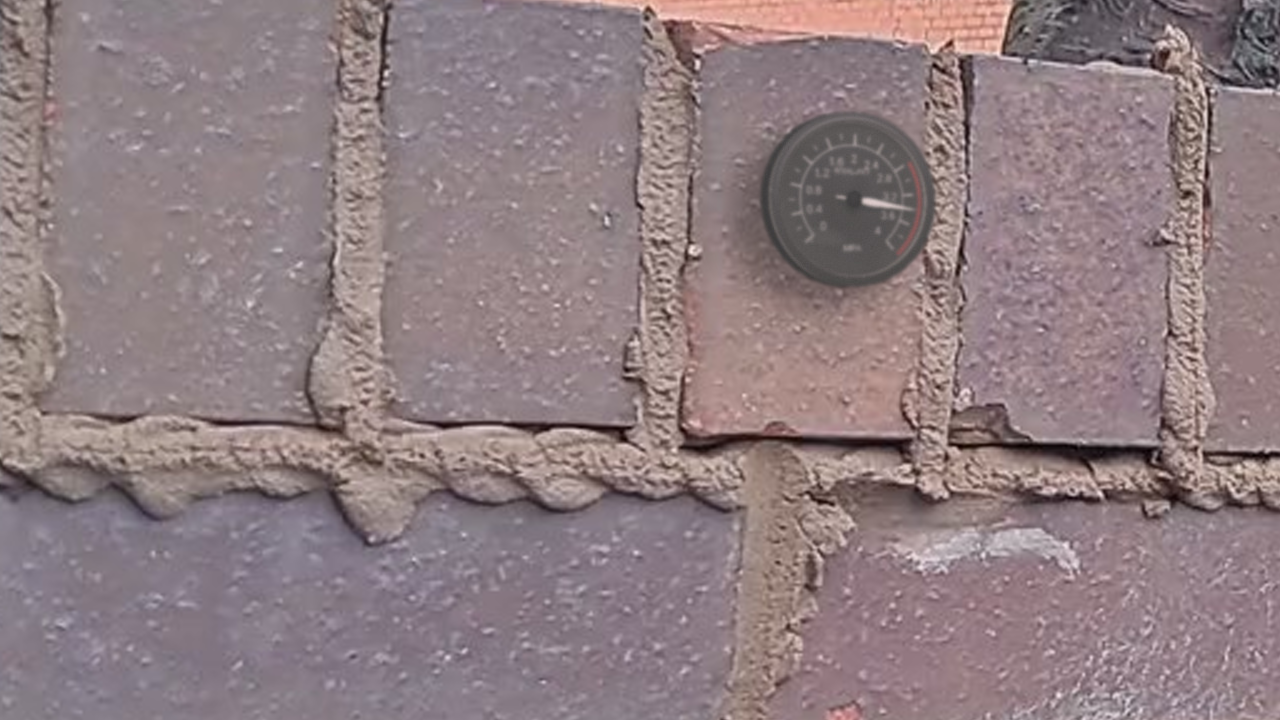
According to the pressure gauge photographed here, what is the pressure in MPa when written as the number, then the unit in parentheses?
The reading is 3.4 (MPa)
